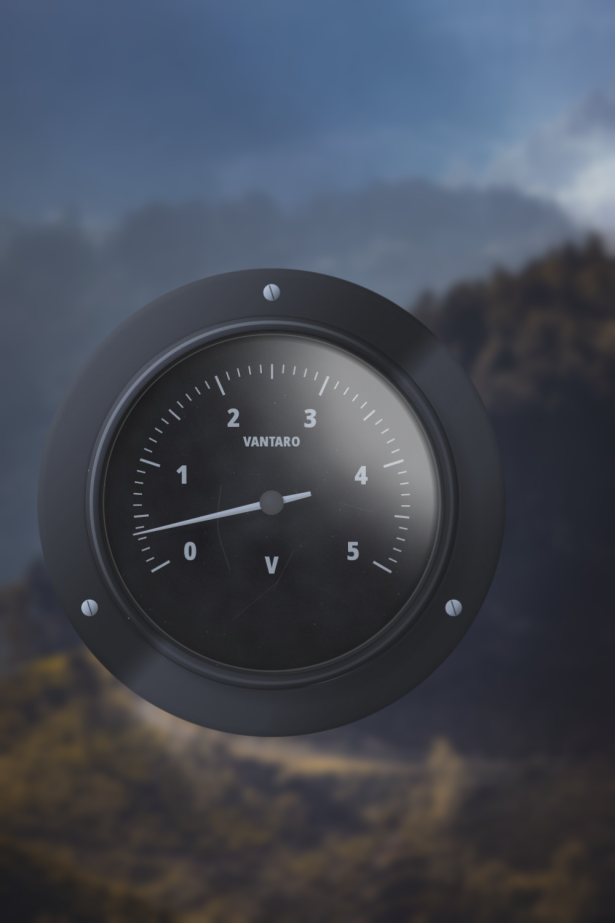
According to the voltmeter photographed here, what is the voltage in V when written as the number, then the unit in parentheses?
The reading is 0.35 (V)
